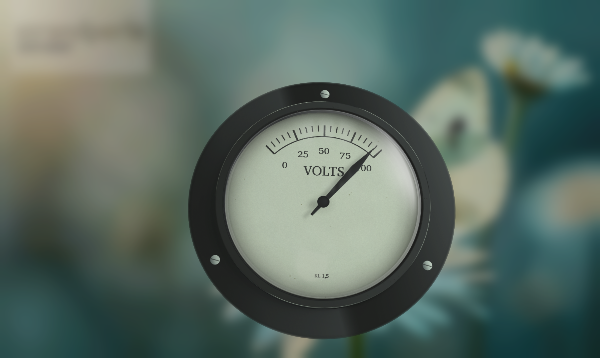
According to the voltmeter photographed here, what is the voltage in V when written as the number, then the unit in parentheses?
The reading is 95 (V)
